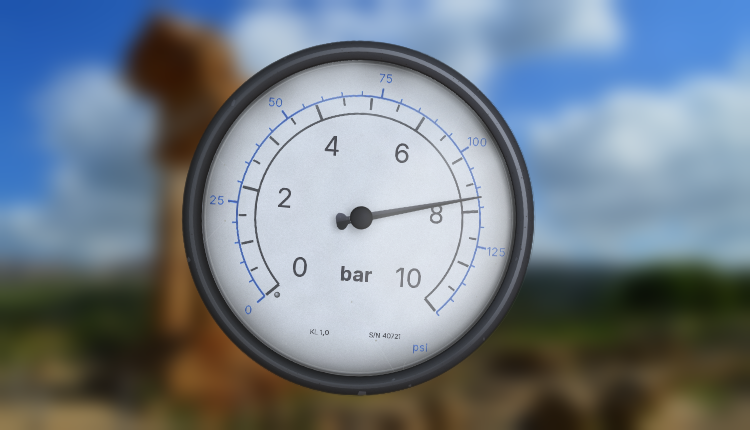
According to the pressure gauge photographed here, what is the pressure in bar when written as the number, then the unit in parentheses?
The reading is 7.75 (bar)
